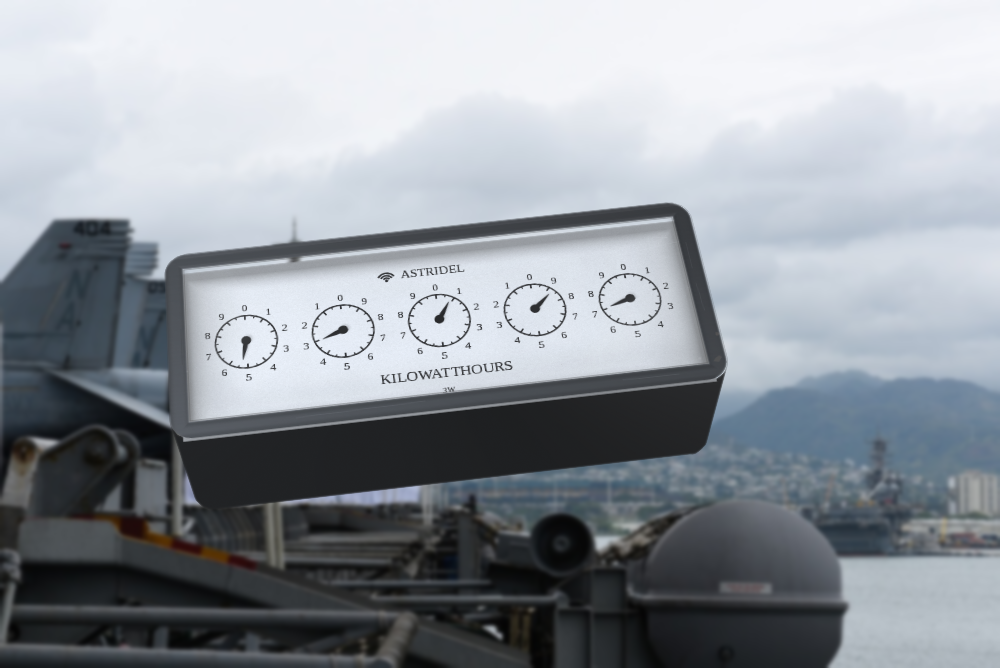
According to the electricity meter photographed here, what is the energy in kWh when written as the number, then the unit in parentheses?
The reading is 53087 (kWh)
